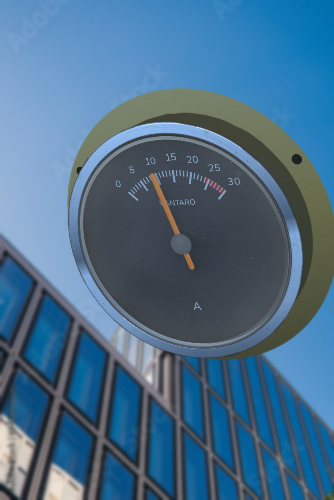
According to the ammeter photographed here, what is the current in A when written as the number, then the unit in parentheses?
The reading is 10 (A)
